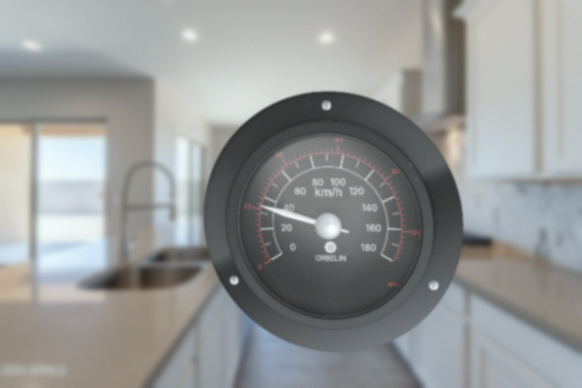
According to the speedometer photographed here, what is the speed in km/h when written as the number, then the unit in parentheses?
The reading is 35 (km/h)
